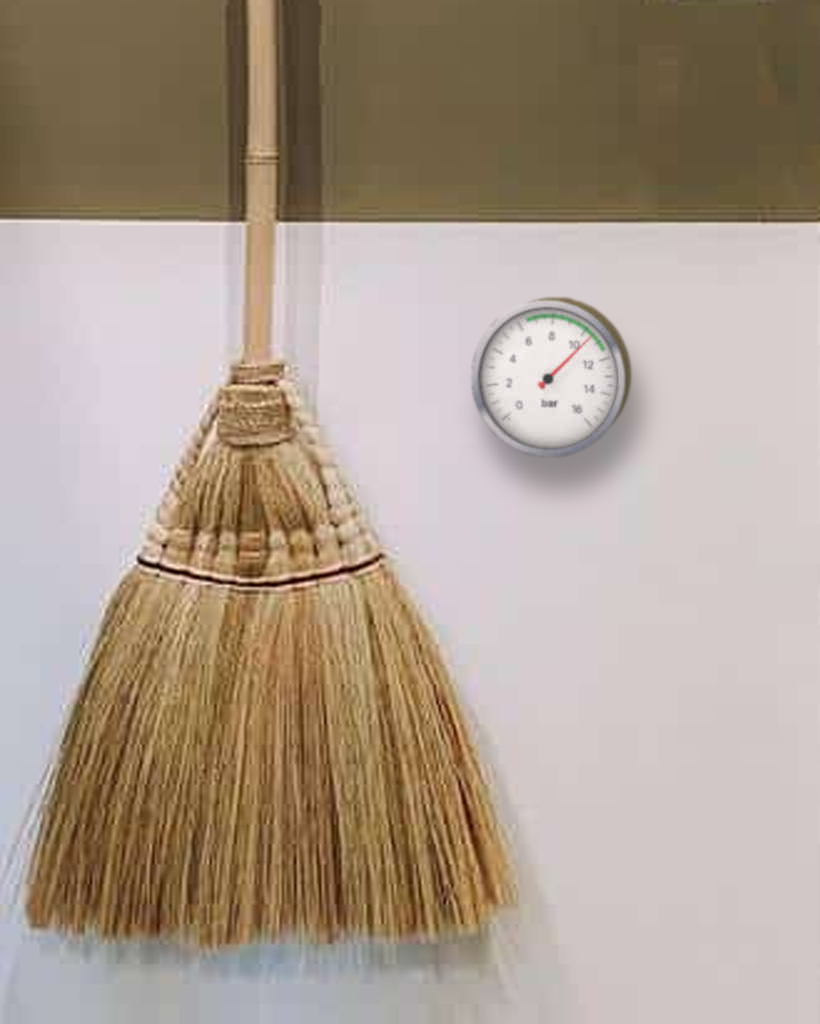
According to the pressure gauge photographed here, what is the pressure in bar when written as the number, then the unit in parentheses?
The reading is 10.5 (bar)
